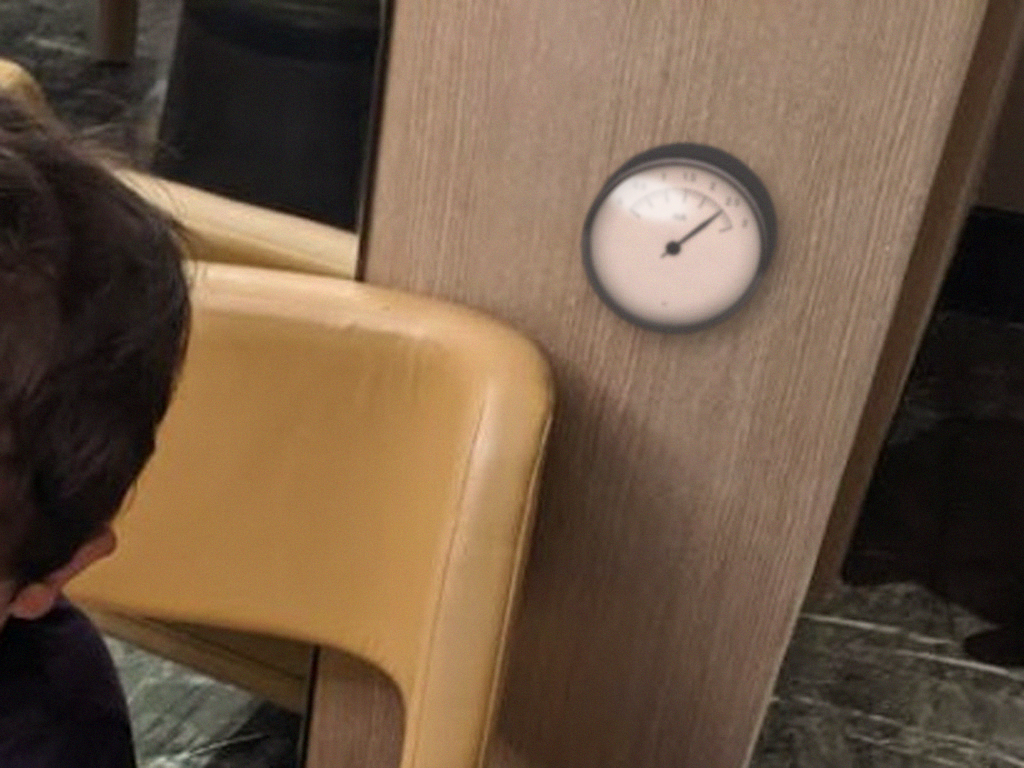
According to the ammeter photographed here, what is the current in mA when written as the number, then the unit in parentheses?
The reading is 2.5 (mA)
